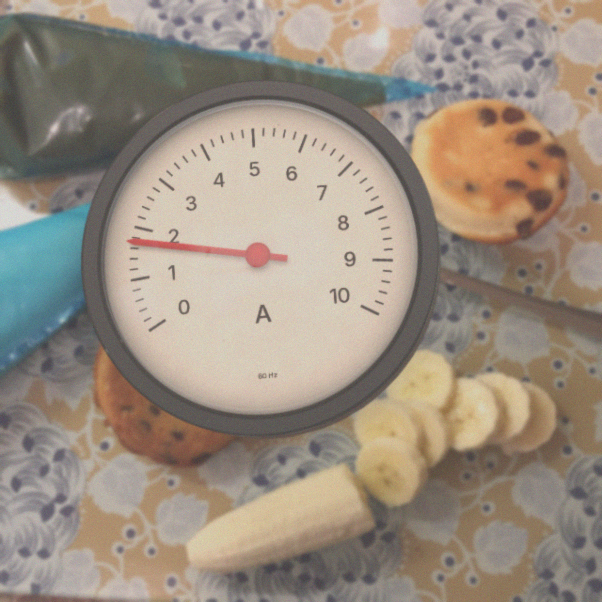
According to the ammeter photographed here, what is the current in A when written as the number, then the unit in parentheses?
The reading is 1.7 (A)
